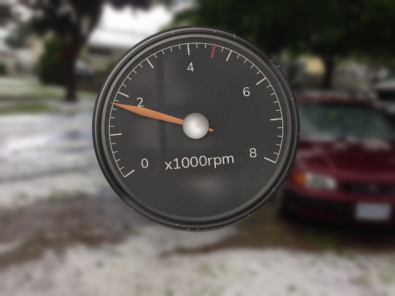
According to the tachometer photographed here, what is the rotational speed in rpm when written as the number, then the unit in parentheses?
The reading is 1700 (rpm)
